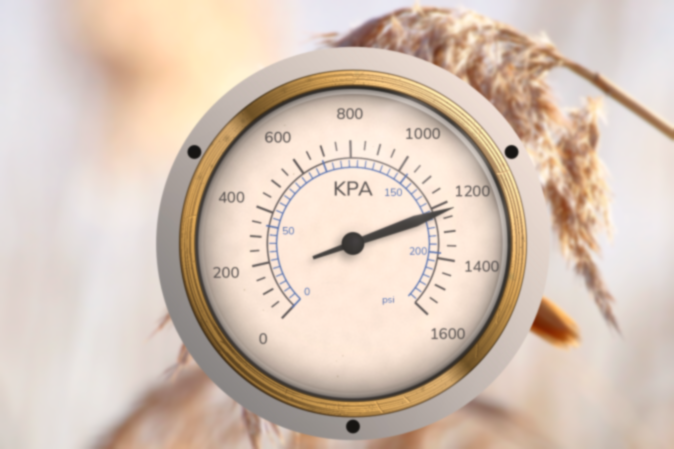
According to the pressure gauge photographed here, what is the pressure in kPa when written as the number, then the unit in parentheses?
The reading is 1225 (kPa)
